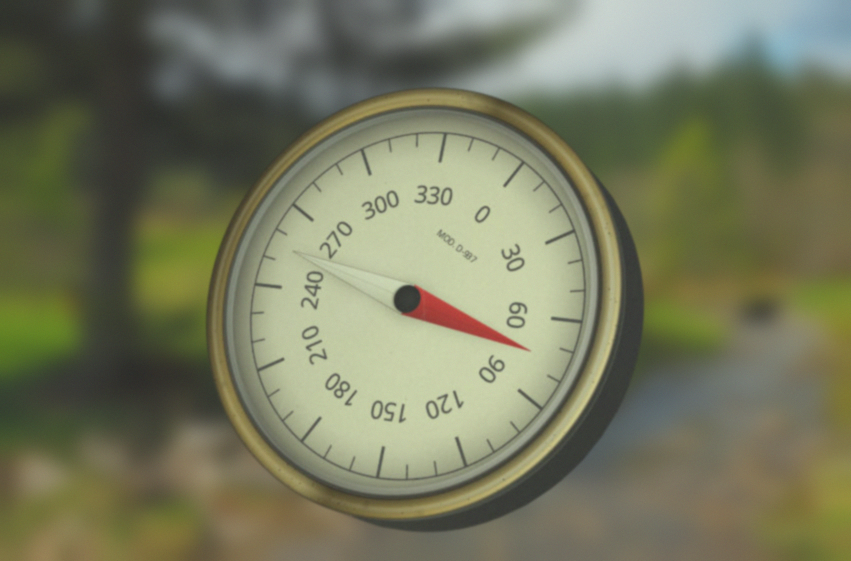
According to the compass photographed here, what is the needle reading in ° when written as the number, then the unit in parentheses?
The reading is 75 (°)
